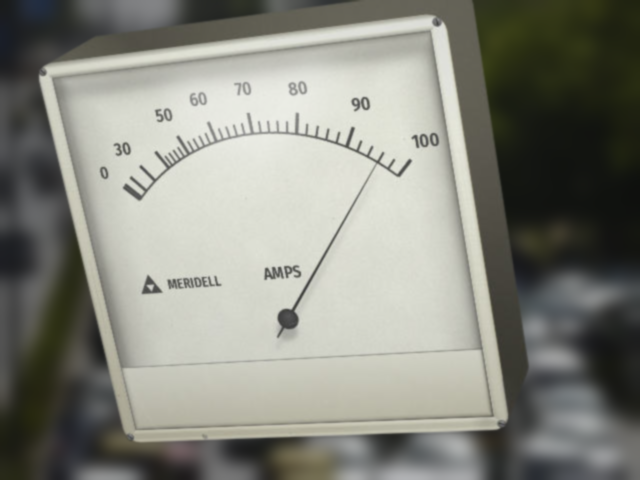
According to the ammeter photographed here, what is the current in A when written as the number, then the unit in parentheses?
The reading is 96 (A)
